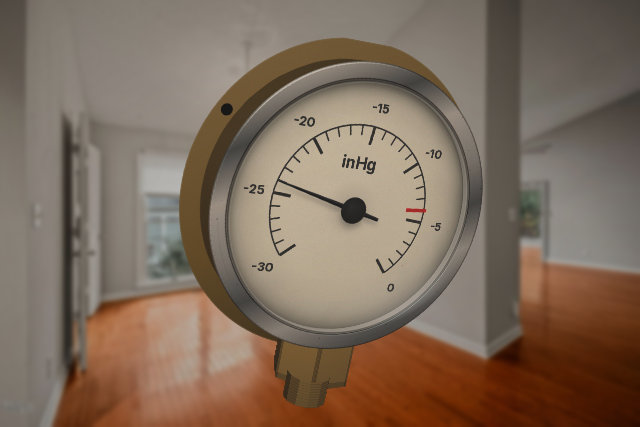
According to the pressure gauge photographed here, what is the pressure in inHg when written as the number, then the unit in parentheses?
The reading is -24 (inHg)
